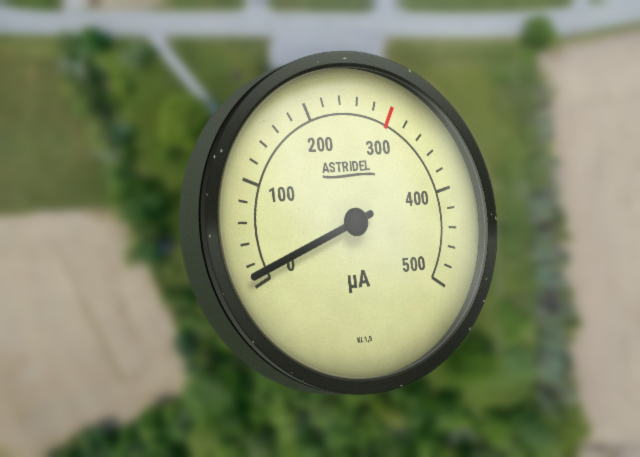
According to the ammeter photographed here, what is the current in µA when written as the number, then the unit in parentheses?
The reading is 10 (µA)
